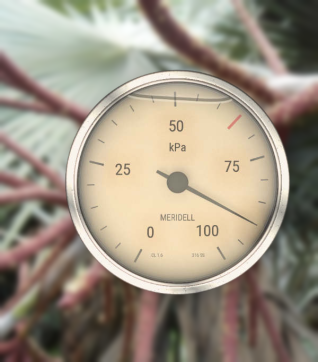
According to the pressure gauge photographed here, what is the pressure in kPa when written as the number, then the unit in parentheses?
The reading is 90 (kPa)
